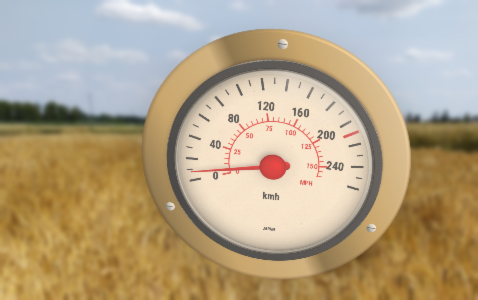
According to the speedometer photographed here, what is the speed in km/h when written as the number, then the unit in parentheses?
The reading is 10 (km/h)
